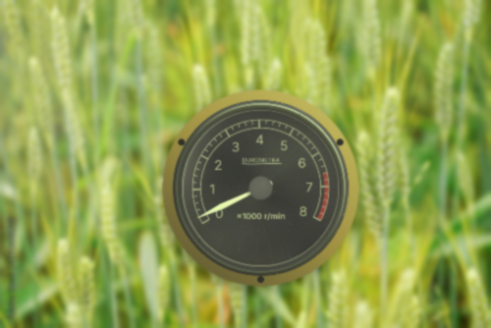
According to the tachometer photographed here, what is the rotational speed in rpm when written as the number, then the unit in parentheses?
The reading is 200 (rpm)
